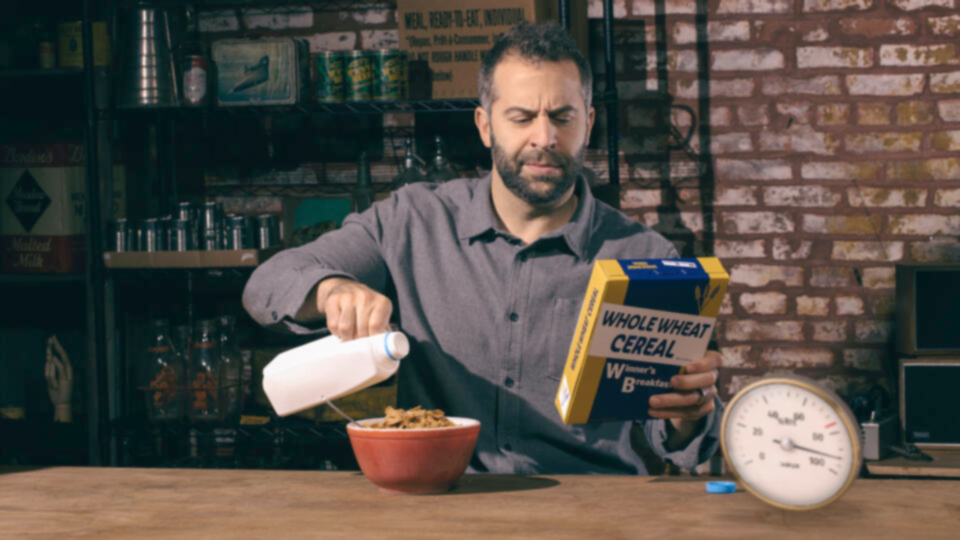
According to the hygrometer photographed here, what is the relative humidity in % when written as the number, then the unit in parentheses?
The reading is 92 (%)
